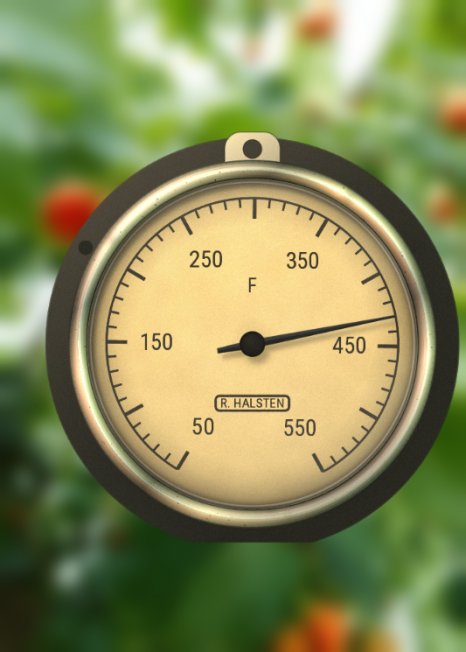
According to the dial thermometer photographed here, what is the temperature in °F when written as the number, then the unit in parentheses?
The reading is 430 (°F)
